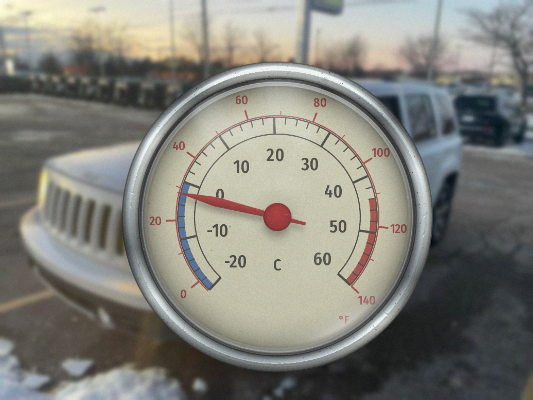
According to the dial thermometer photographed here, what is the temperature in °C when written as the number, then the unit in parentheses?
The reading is -2 (°C)
